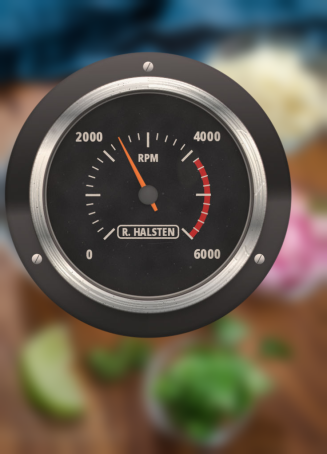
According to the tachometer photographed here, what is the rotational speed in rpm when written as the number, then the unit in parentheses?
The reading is 2400 (rpm)
